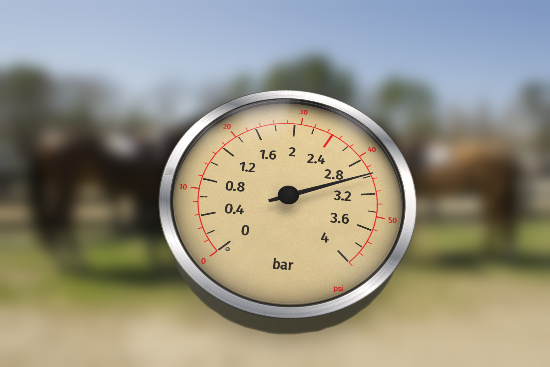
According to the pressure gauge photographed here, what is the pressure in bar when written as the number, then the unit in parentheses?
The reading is 3 (bar)
